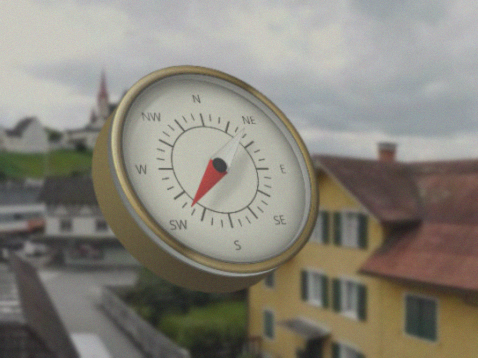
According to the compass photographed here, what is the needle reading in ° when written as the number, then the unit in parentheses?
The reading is 225 (°)
